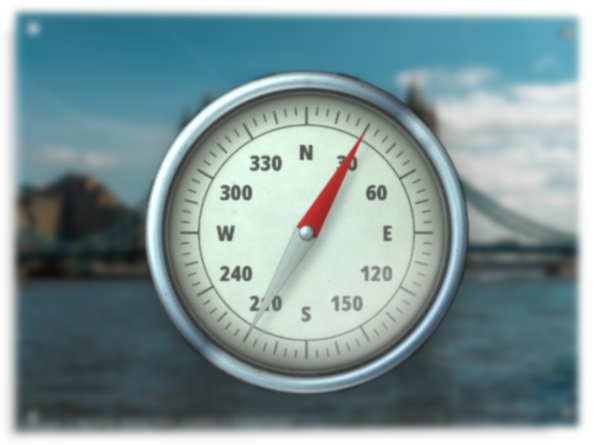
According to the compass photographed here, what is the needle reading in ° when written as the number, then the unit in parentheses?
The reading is 30 (°)
